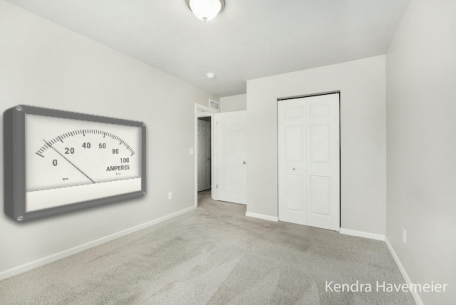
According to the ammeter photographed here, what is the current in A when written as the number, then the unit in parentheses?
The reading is 10 (A)
